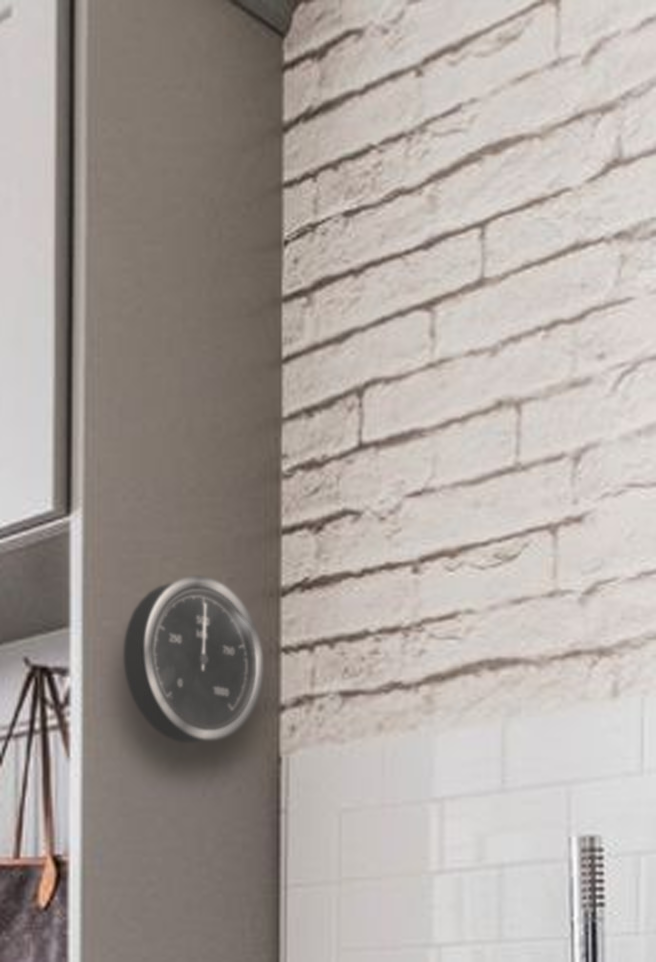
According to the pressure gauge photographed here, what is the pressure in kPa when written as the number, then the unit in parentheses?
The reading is 500 (kPa)
